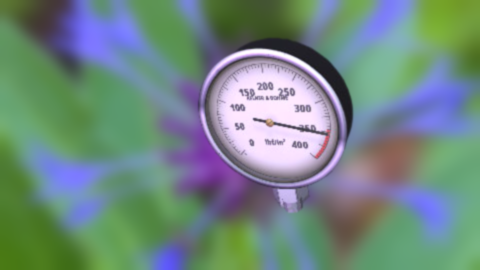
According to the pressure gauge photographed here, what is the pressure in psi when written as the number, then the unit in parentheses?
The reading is 350 (psi)
